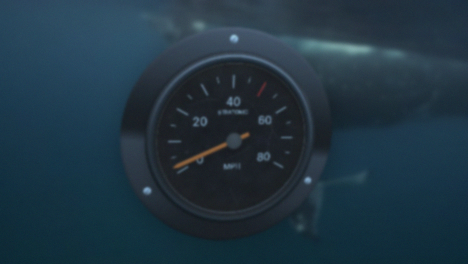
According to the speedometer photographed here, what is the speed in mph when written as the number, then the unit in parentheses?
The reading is 2.5 (mph)
